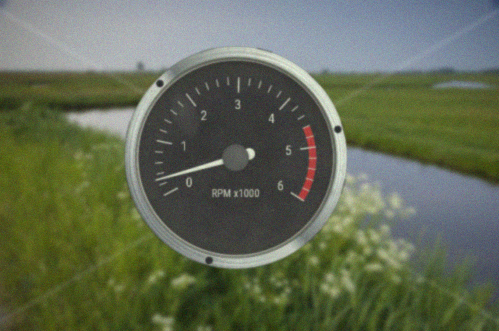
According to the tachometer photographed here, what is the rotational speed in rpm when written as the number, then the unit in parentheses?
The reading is 300 (rpm)
